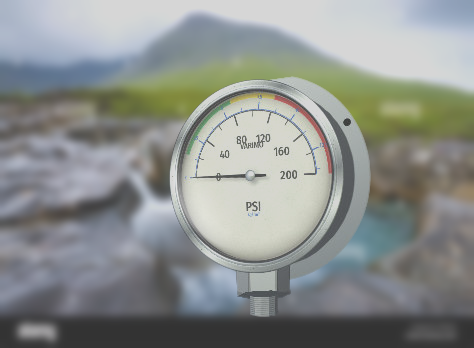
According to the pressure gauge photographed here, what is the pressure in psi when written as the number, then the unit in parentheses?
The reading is 0 (psi)
